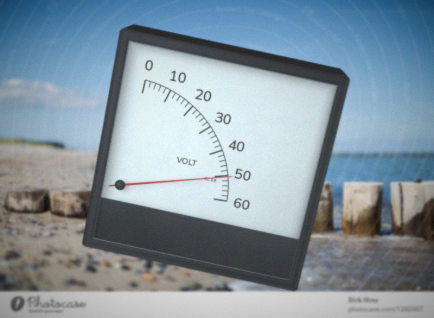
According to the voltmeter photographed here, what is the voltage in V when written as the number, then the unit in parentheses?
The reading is 50 (V)
